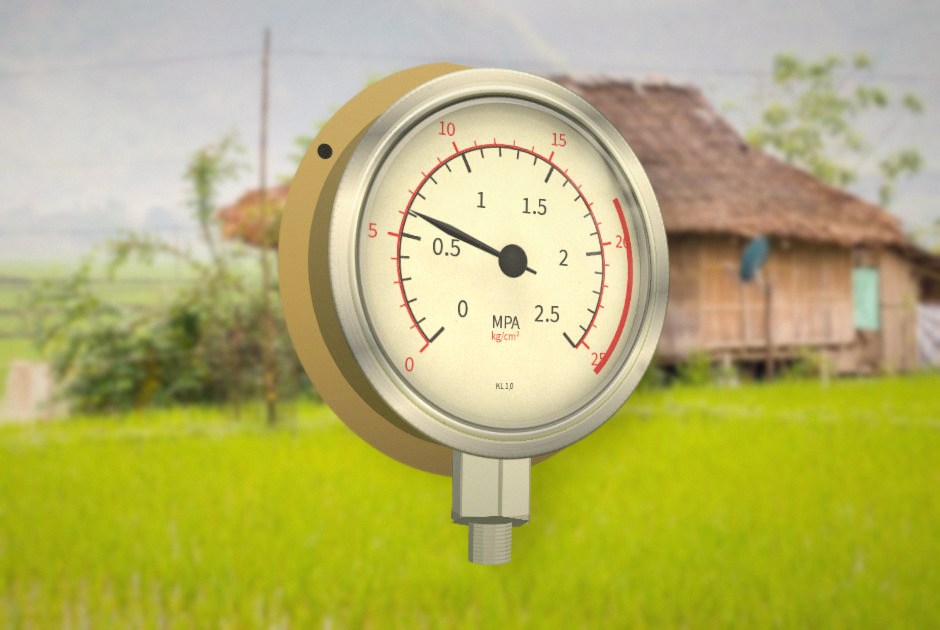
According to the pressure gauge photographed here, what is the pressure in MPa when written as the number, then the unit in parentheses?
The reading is 0.6 (MPa)
